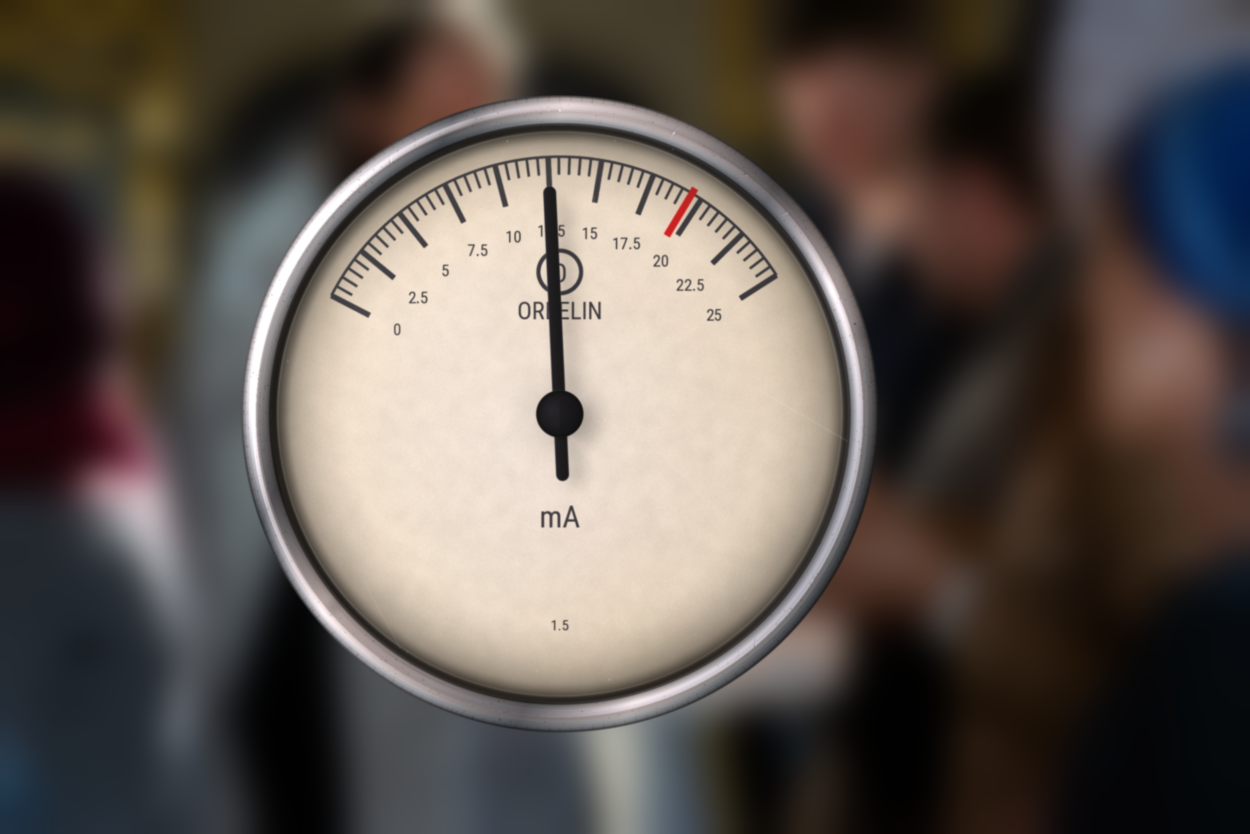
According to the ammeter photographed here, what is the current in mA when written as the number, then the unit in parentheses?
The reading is 12.5 (mA)
